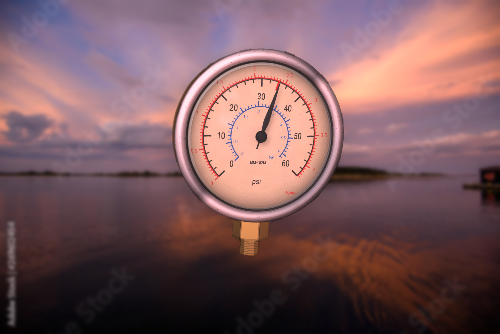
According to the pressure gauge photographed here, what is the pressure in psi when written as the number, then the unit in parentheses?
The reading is 34 (psi)
